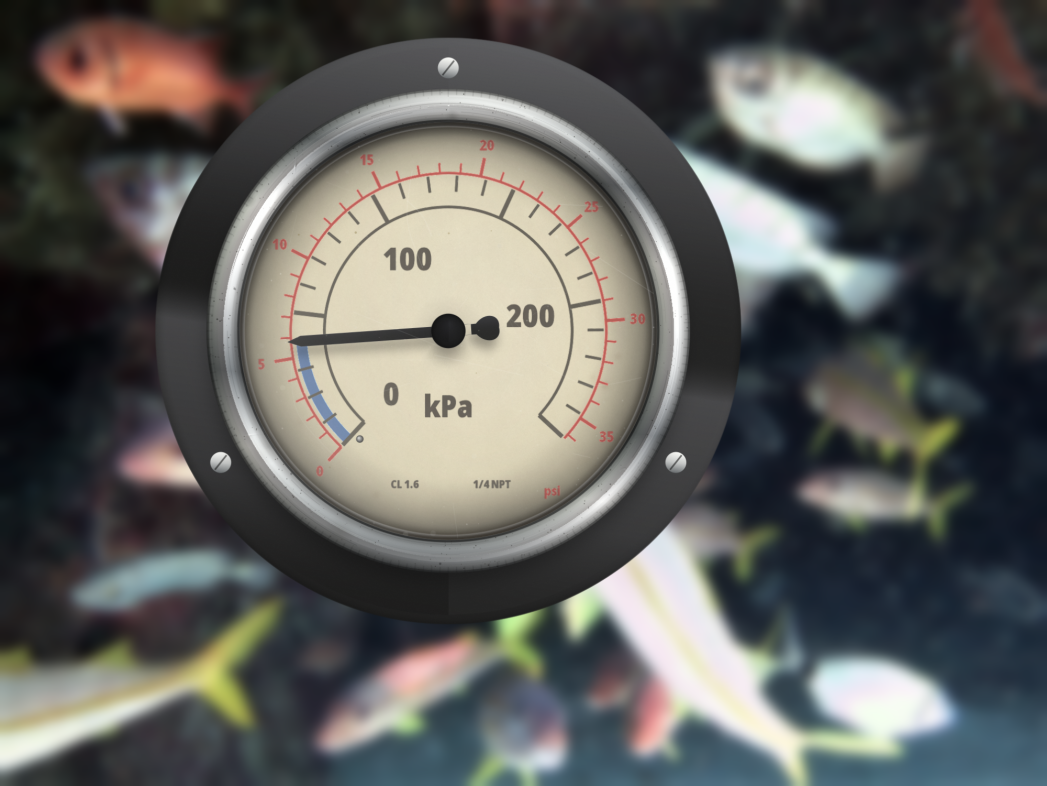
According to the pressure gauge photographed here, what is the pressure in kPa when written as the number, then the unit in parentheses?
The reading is 40 (kPa)
